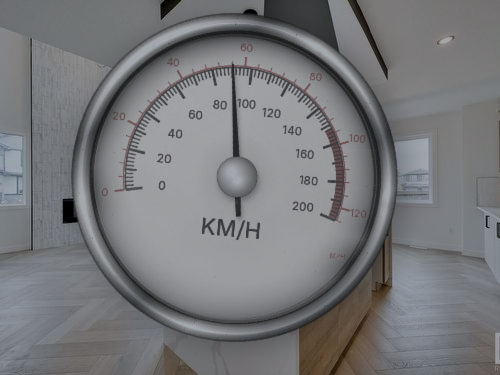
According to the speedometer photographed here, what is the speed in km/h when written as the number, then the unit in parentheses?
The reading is 90 (km/h)
